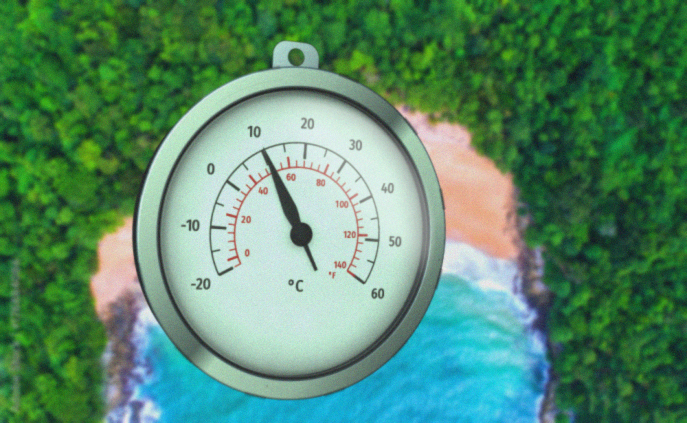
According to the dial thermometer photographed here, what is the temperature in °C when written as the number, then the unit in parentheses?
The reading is 10 (°C)
